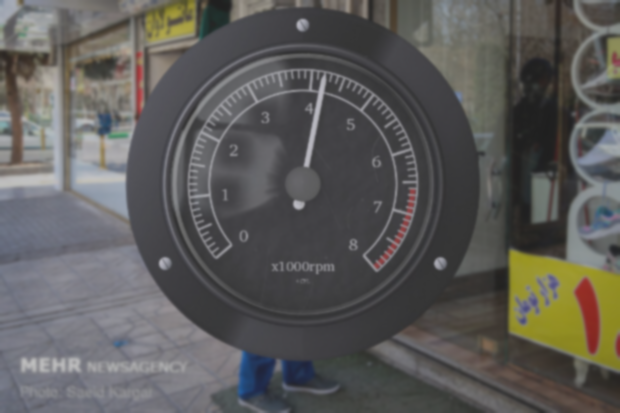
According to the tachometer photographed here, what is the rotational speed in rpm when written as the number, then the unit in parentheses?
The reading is 4200 (rpm)
